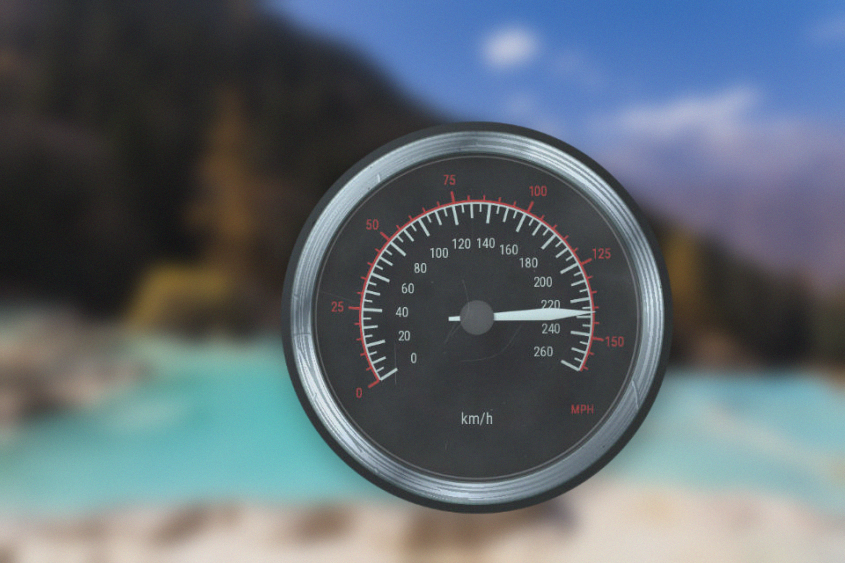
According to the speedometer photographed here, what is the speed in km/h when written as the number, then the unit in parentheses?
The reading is 227.5 (km/h)
